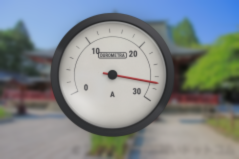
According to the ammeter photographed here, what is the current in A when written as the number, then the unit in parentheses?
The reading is 27 (A)
